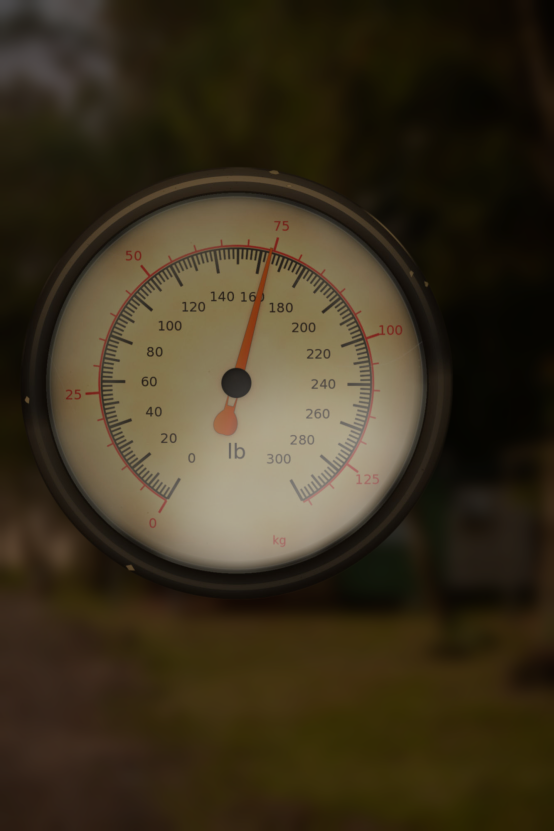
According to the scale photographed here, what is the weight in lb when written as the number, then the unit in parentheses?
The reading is 164 (lb)
